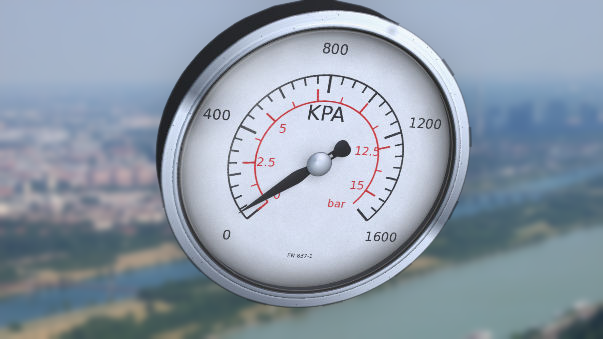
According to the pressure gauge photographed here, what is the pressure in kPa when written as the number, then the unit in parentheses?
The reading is 50 (kPa)
